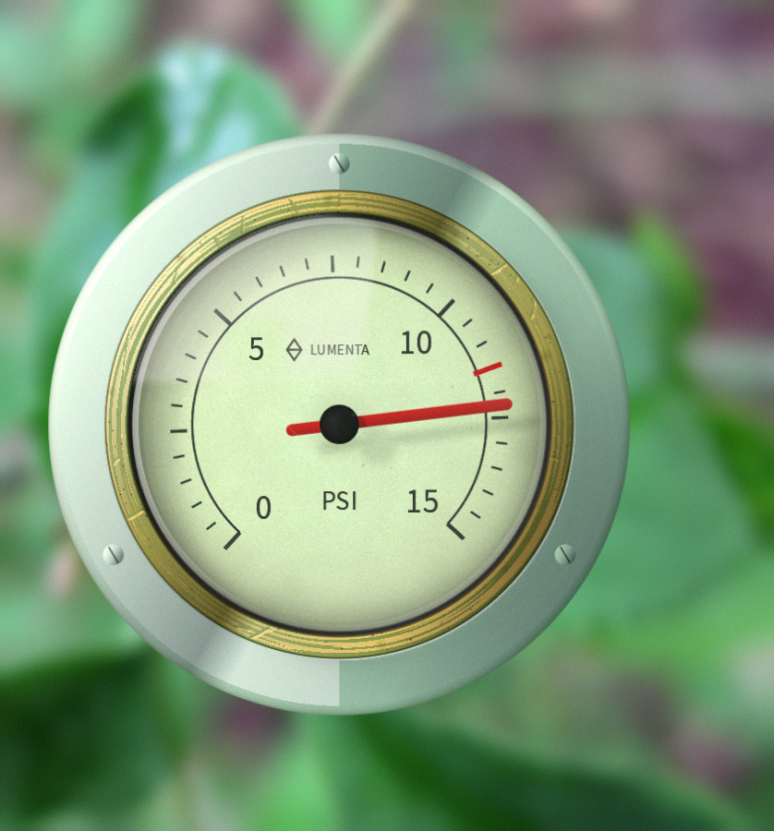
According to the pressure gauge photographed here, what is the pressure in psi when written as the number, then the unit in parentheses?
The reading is 12.25 (psi)
